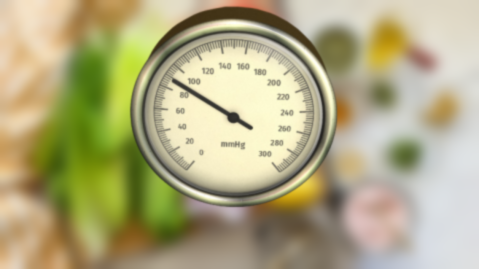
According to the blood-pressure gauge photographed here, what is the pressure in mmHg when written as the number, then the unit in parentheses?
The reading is 90 (mmHg)
